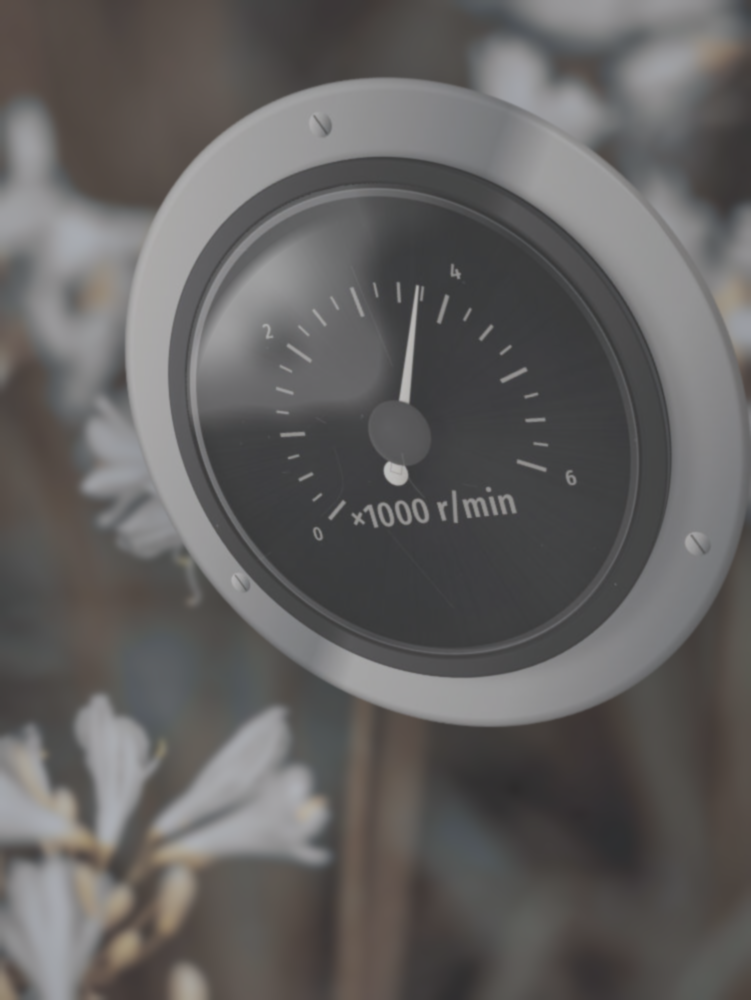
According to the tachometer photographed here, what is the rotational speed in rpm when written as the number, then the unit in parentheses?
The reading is 3750 (rpm)
